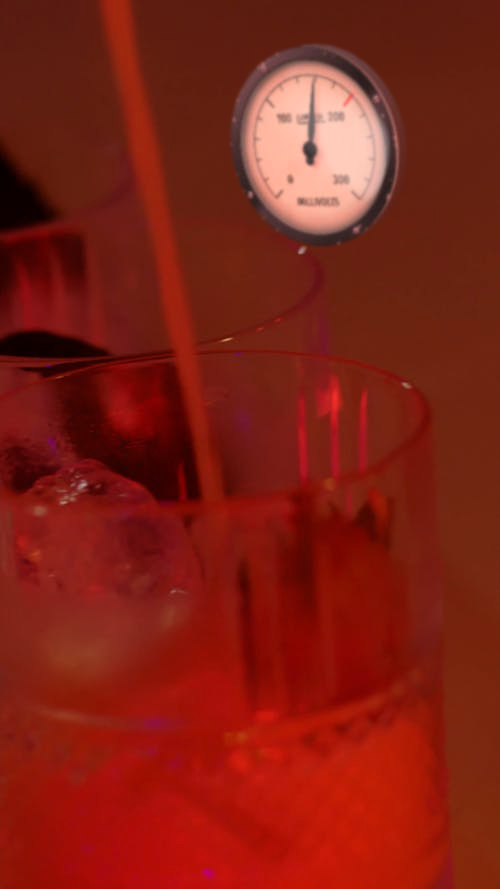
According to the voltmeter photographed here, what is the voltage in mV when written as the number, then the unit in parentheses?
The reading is 160 (mV)
